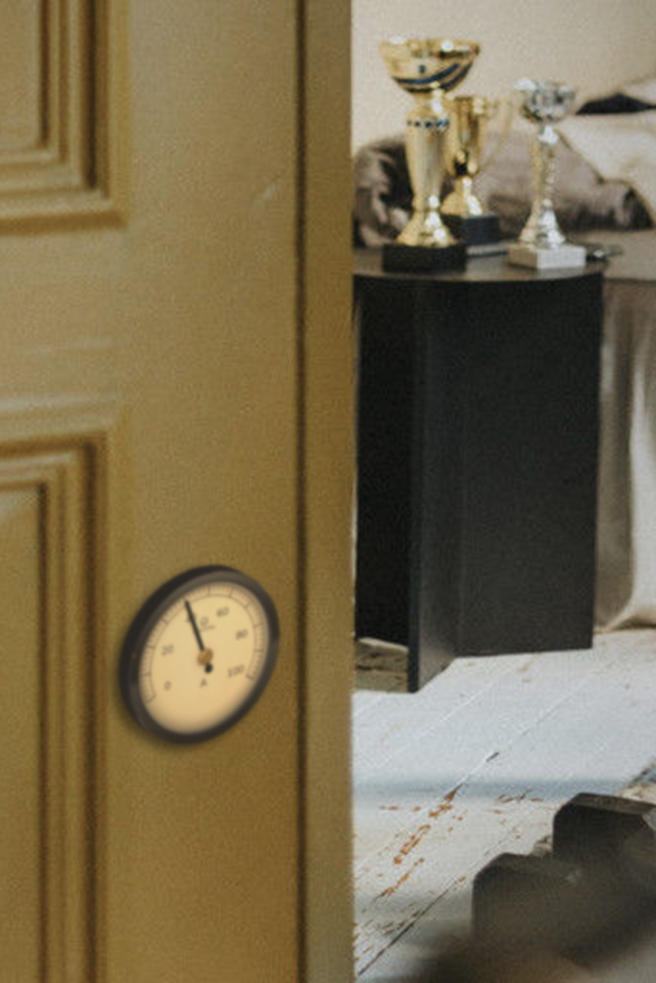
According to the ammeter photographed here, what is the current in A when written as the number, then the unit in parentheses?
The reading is 40 (A)
